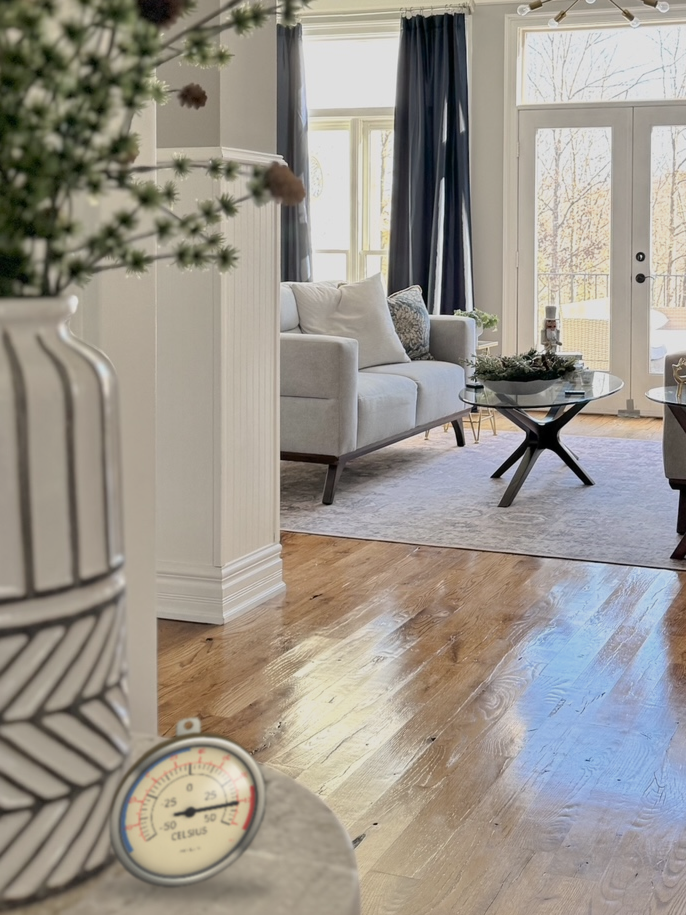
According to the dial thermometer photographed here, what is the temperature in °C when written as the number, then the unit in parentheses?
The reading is 37.5 (°C)
